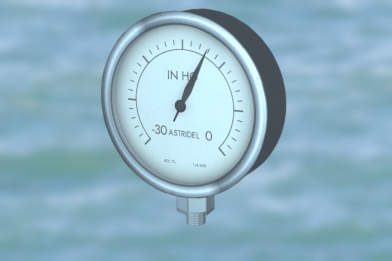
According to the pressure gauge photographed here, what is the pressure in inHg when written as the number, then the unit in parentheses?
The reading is -12 (inHg)
